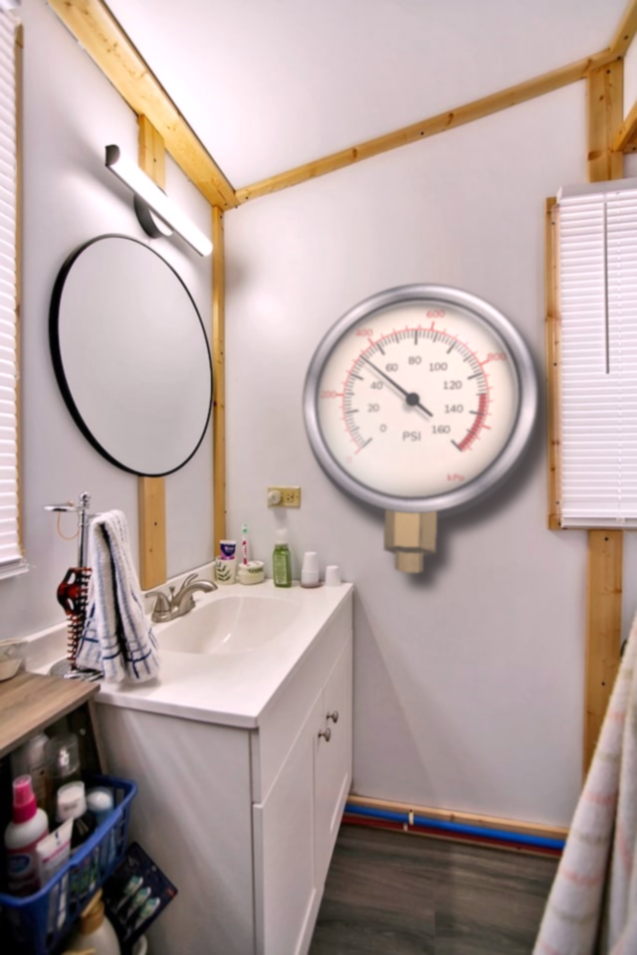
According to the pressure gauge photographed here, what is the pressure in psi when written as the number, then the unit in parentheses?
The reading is 50 (psi)
